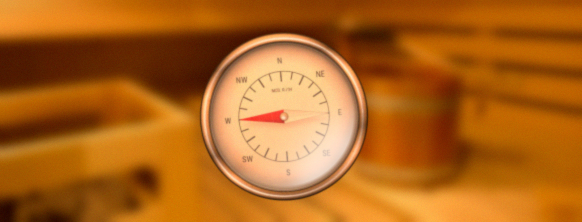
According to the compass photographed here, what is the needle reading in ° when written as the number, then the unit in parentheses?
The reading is 270 (°)
